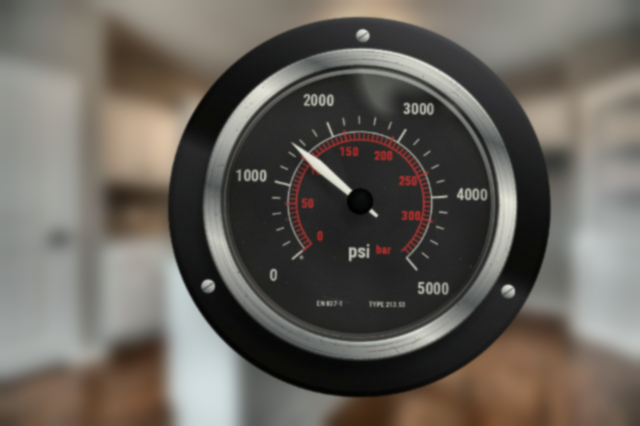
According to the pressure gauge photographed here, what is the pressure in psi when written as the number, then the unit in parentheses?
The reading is 1500 (psi)
